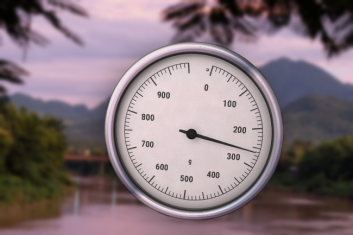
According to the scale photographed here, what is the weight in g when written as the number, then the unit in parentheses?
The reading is 260 (g)
